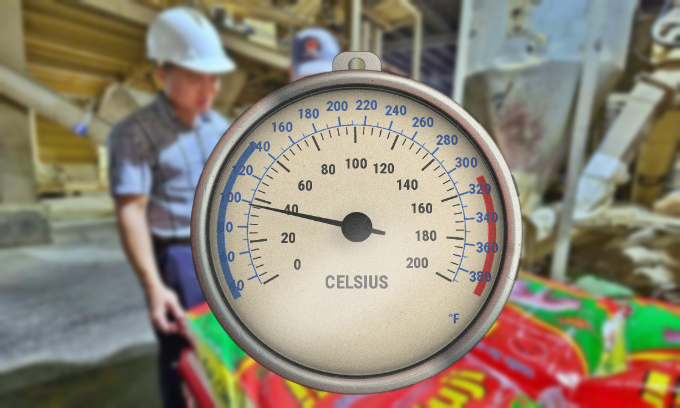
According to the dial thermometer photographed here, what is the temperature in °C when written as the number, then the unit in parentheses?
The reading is 36 (°C)
